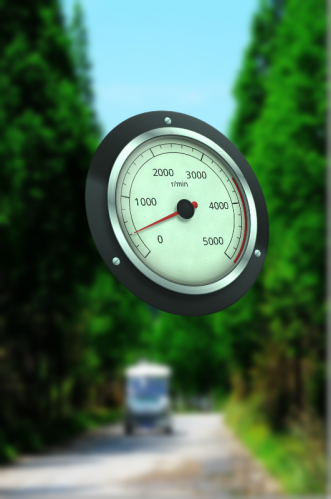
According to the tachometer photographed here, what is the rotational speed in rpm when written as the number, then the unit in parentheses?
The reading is 400 (rpm)
